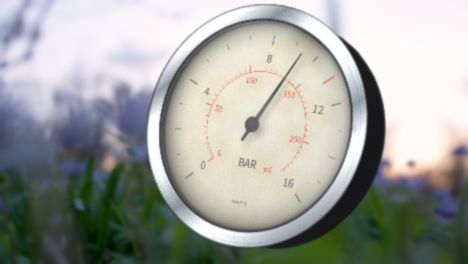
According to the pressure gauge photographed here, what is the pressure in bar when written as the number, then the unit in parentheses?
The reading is 9.5 (bar)
